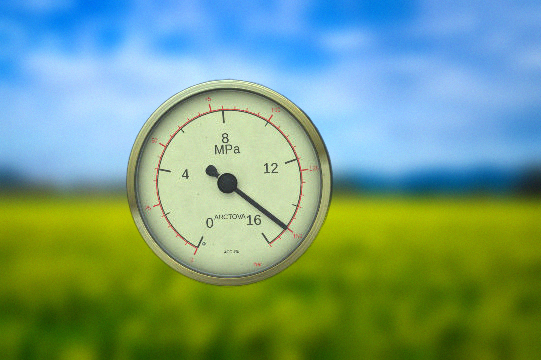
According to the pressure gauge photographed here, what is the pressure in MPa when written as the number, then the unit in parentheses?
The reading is 15 (MPa)
